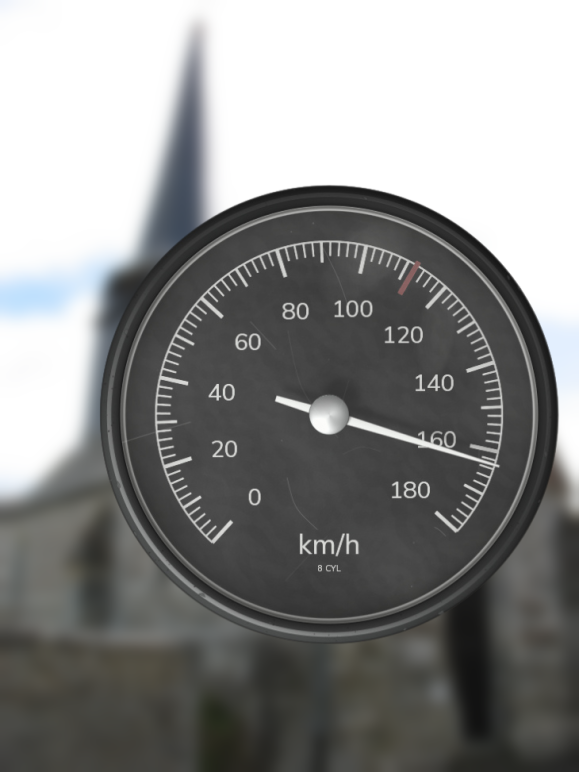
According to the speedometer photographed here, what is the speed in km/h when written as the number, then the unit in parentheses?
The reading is 163 (km/h)
